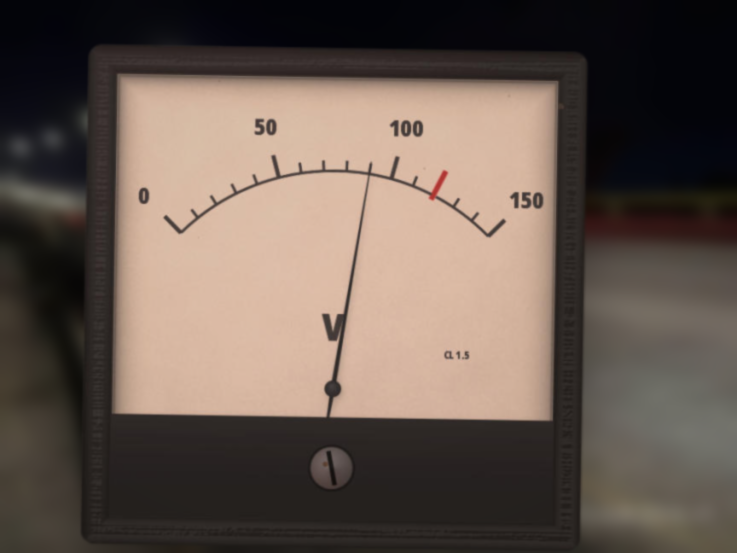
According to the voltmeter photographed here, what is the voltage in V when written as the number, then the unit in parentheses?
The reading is 90 (V)
